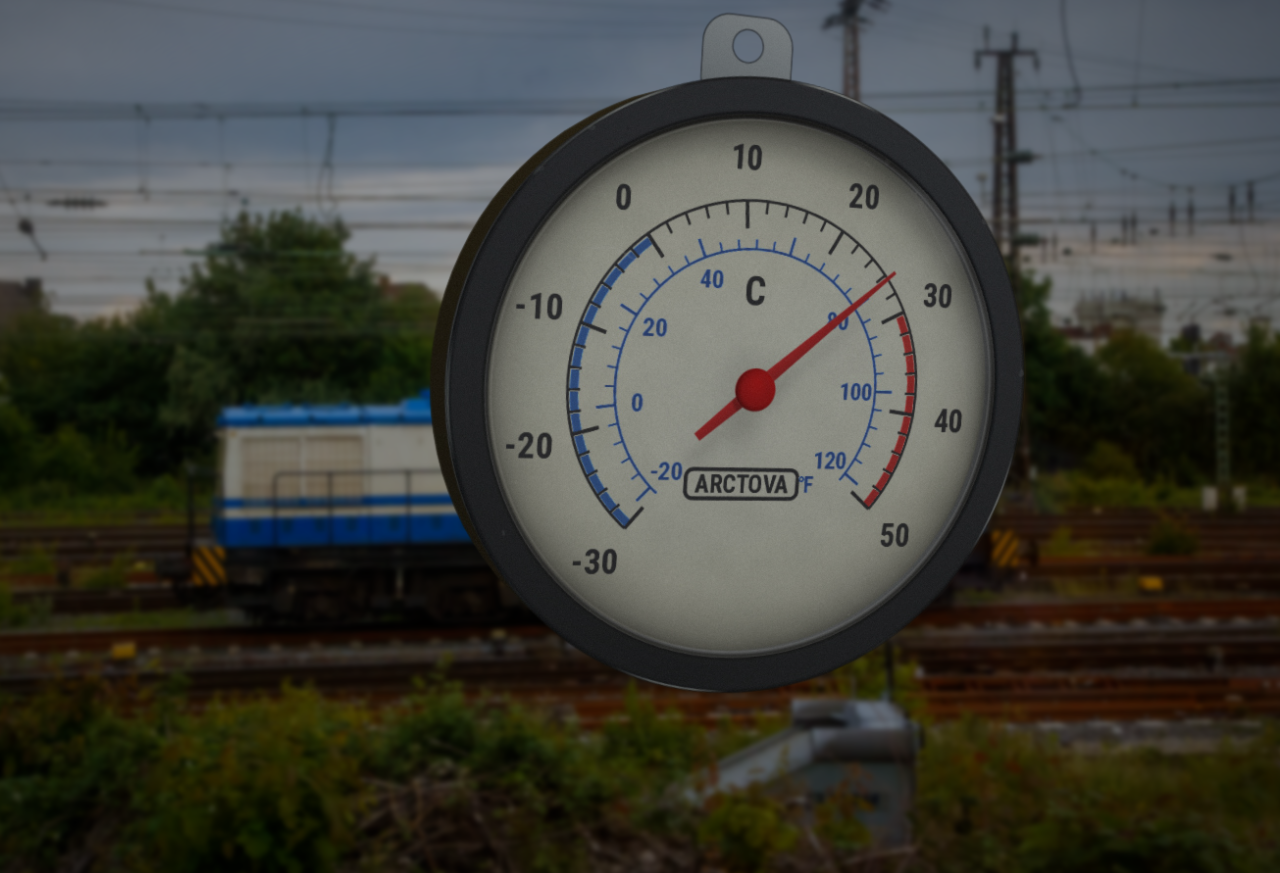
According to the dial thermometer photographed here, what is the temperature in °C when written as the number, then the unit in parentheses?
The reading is 26 (°C)
